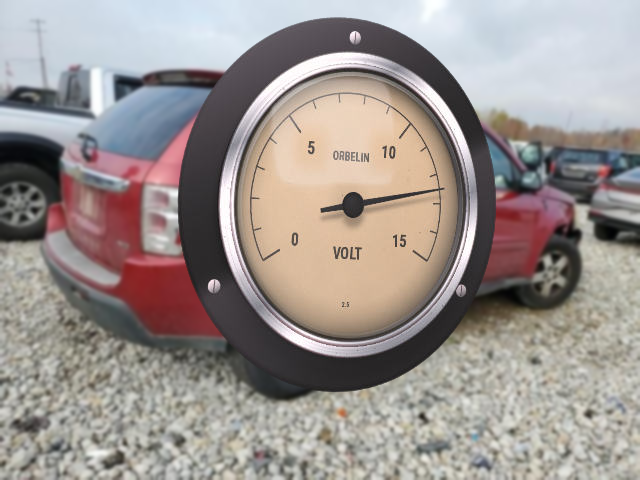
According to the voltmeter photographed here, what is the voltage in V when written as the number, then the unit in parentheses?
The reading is 12.5 (V)
